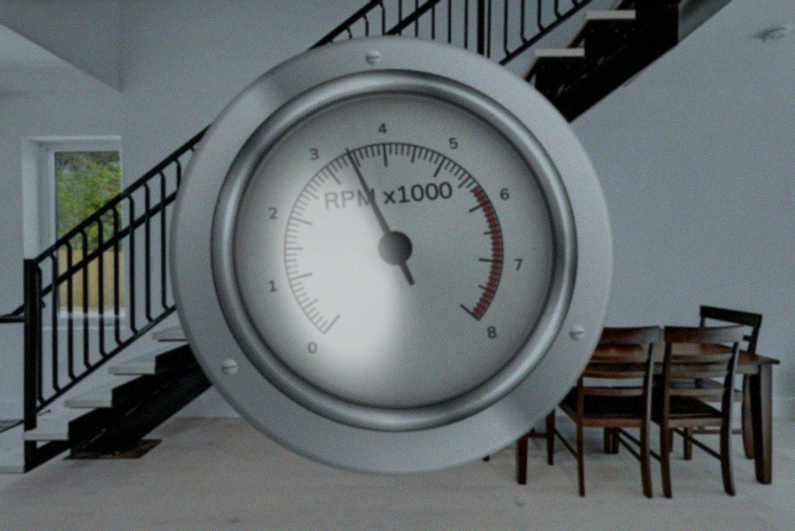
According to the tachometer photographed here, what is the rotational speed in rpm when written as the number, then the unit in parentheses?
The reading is 3400 (rpm)
